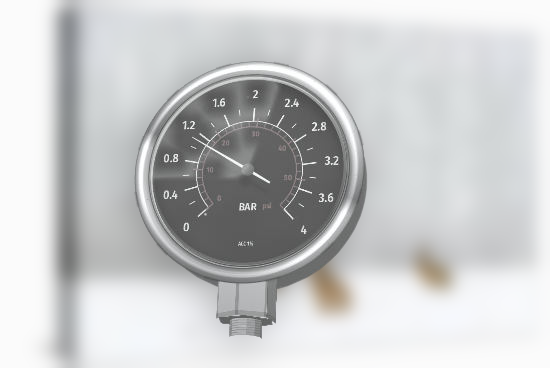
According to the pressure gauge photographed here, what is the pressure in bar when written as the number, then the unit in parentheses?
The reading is 1.1 (bar)
